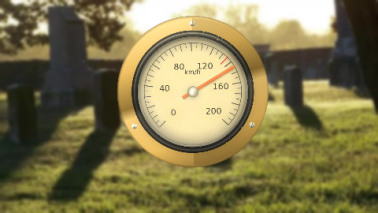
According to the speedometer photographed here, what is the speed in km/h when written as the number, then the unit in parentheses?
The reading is 145 (km/h)
